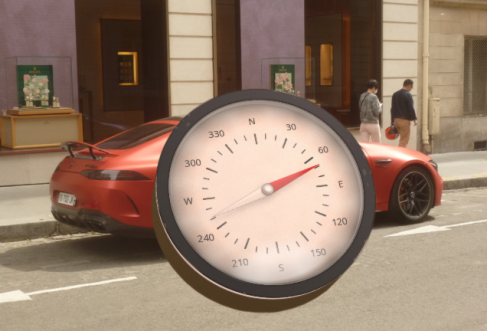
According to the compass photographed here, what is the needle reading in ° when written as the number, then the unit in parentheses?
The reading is 70 (°)
